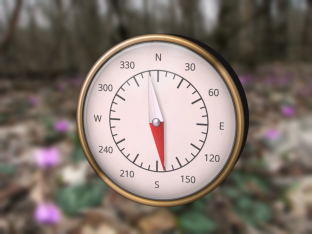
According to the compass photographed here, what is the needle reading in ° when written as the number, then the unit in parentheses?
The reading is 170 (°)
